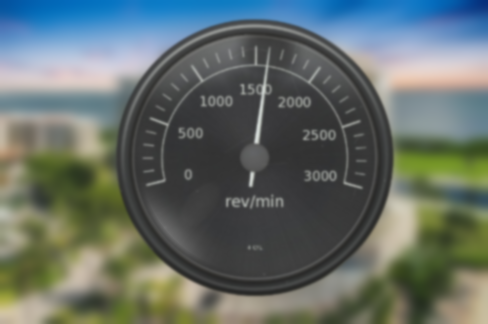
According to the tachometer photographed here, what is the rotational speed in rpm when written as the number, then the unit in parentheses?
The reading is 1600 (rpm)
